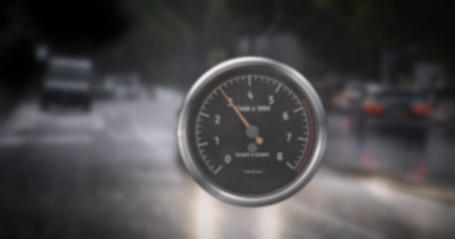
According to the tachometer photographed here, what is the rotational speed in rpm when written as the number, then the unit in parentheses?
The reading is 3000 (rpm)
